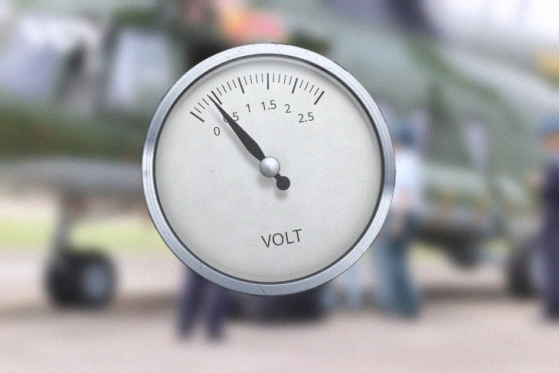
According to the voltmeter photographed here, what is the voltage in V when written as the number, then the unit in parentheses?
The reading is 0.4 (V)
